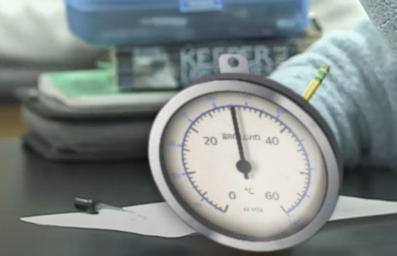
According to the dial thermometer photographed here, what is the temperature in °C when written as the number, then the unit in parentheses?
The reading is 30 (°C)
